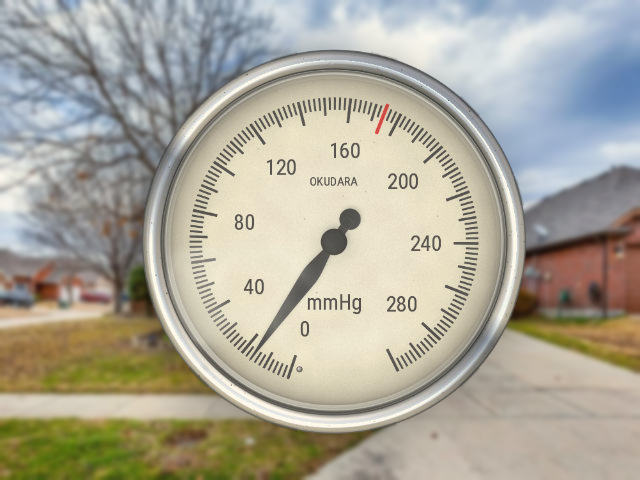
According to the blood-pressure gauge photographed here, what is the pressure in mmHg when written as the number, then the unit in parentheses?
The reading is 16 (mmHg)
